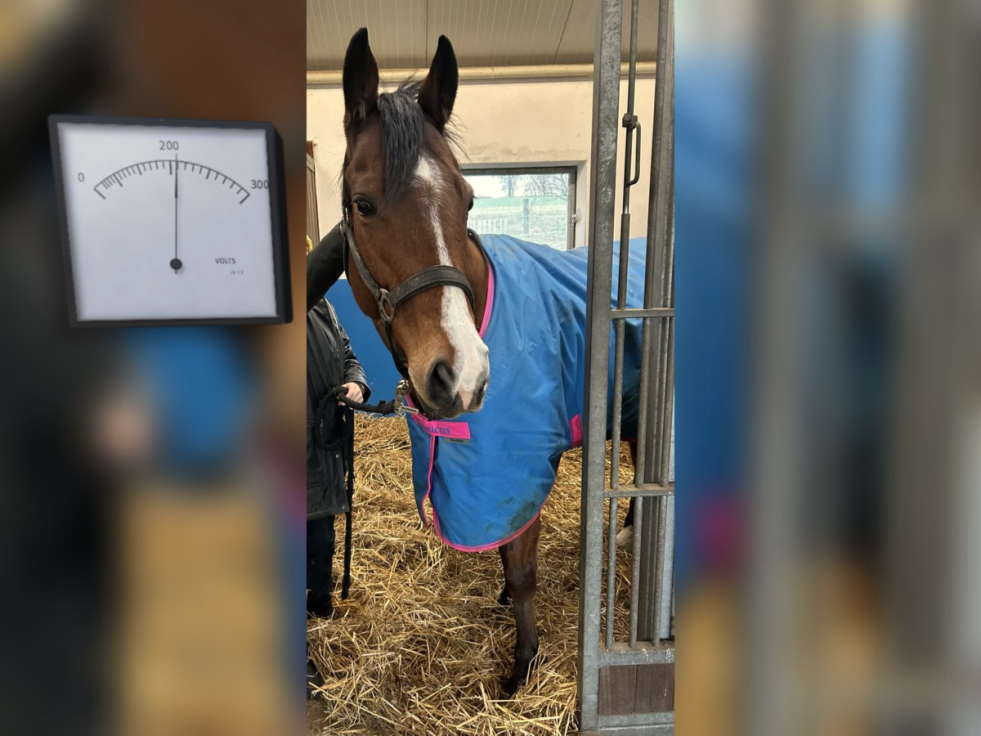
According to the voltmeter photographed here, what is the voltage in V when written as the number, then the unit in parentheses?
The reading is 210 (V)
